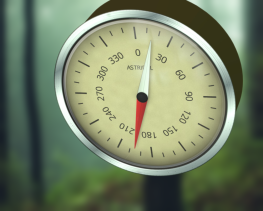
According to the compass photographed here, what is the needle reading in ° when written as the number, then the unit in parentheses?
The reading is 195 (°)
